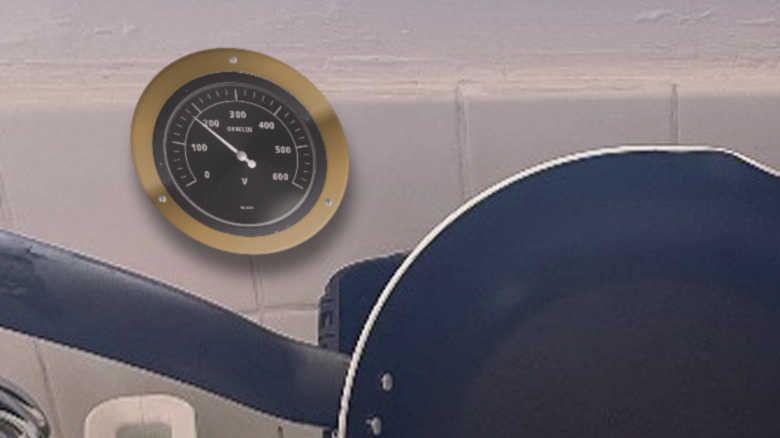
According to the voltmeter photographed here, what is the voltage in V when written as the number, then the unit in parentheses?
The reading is 180 (V)
